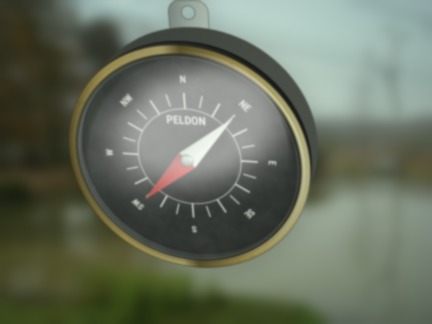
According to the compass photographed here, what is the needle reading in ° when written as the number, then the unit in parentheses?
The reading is 225 (°)
